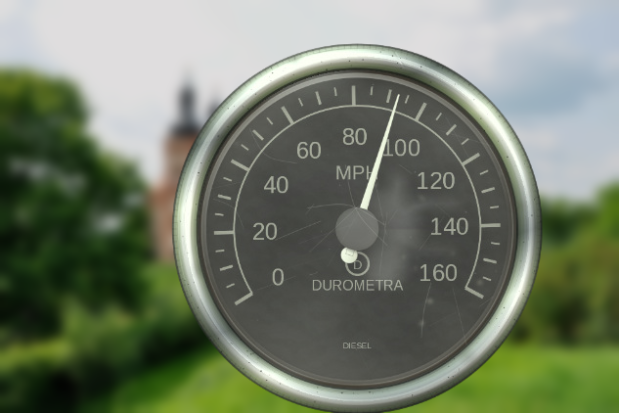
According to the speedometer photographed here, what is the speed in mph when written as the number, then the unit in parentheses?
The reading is 92.5 (mph)
